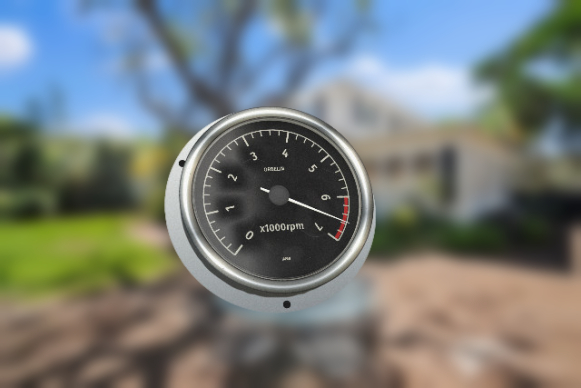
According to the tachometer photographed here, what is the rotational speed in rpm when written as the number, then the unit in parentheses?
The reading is 6600 (rpm)
